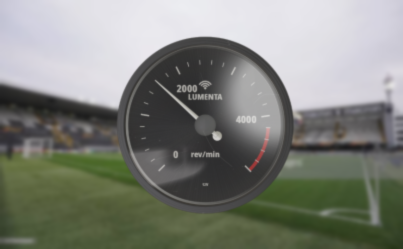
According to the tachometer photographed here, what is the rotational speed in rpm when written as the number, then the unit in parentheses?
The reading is 1600 (rpm)
